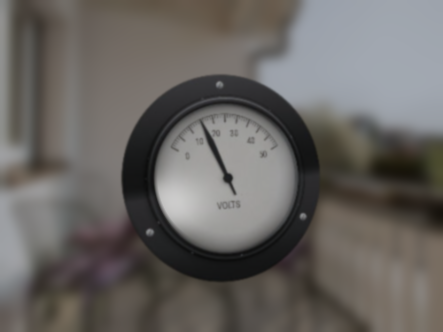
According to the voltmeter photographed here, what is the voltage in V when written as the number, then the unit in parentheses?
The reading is 15 (V)
